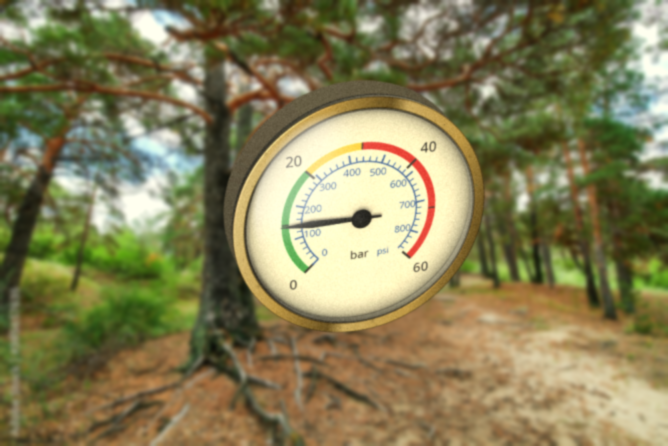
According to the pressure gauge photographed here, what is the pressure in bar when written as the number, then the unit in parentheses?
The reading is 10 (bar)
